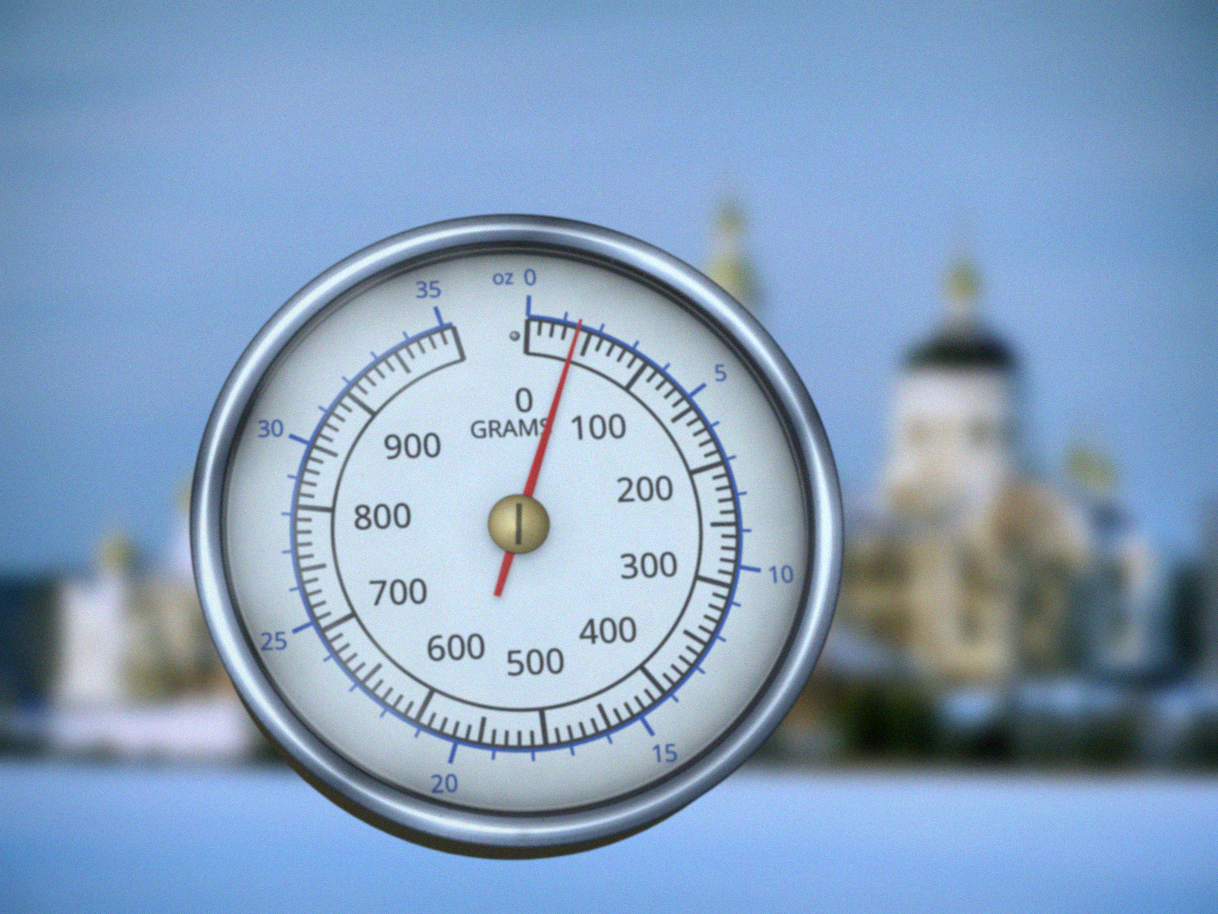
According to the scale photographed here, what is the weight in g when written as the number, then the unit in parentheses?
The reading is 40 (g)
